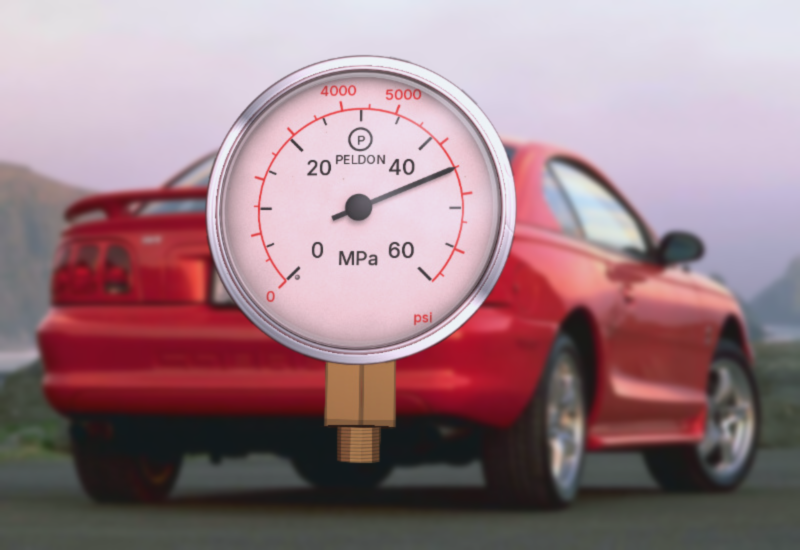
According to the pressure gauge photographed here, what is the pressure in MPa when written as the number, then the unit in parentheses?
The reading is 45 (MPa)
